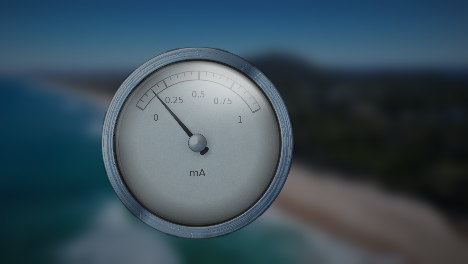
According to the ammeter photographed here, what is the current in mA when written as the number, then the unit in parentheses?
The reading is 0.15 (mA)
